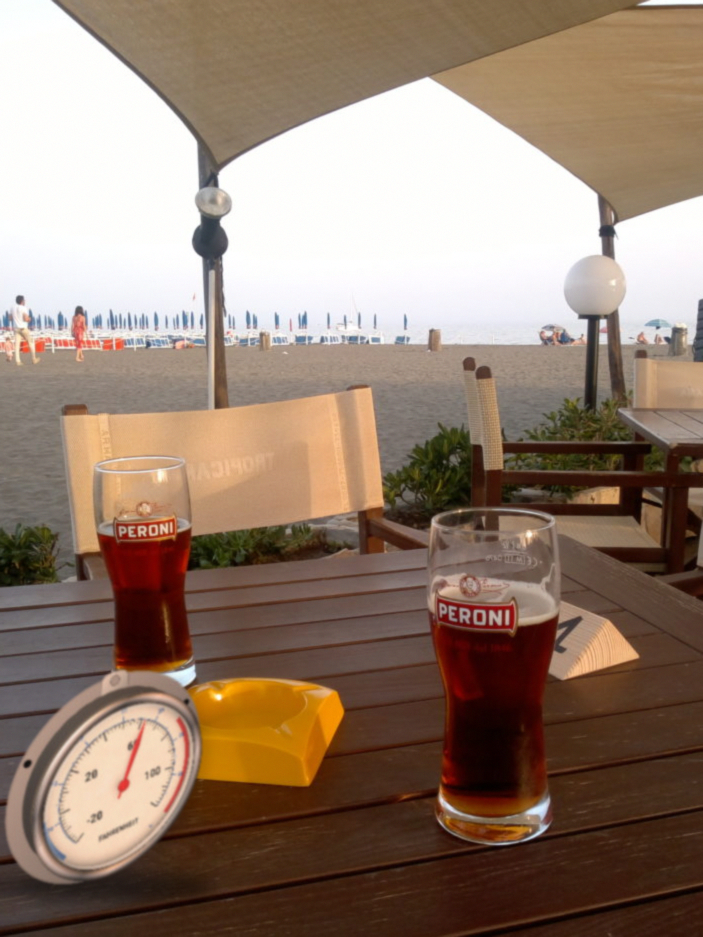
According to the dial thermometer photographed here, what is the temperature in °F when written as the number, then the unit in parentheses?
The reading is 60 (°F)
